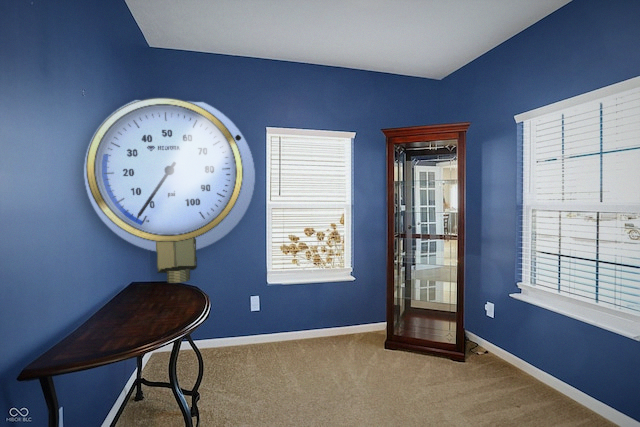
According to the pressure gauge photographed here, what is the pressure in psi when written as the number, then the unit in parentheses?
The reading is 2 (psi)
